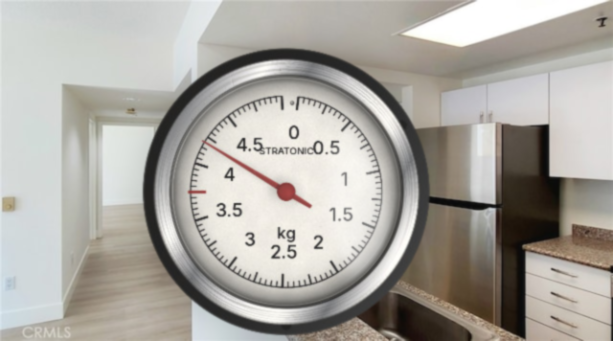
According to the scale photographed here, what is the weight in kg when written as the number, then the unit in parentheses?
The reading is 4.2 (kg)
